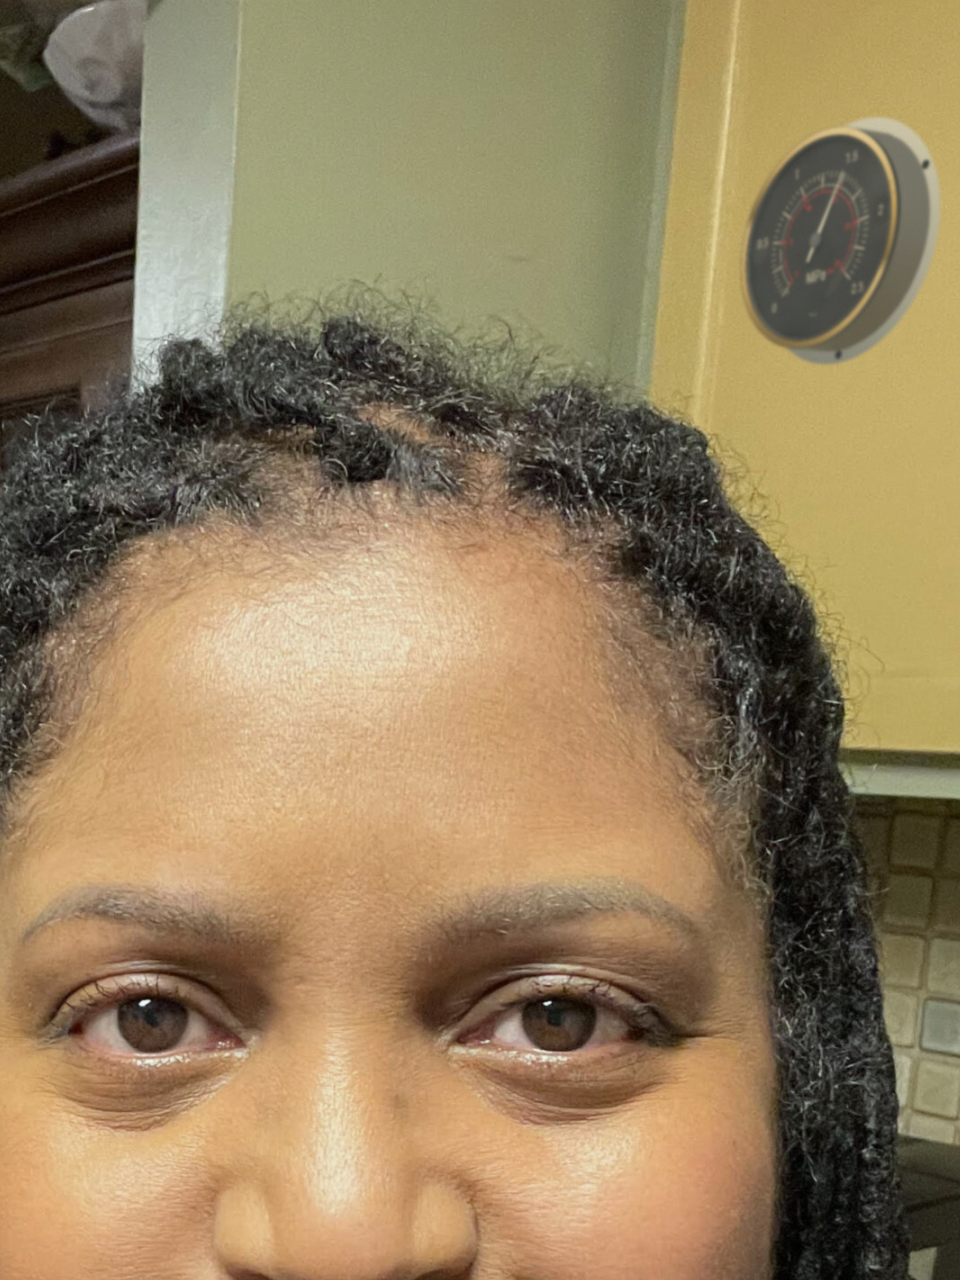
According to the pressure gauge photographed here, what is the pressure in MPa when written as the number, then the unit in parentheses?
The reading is 1.5 (MPa)
